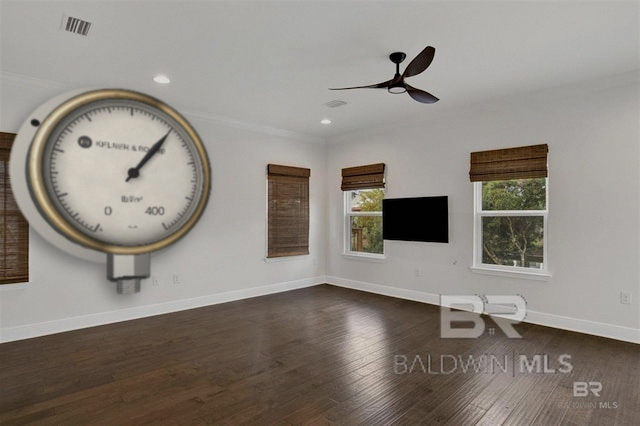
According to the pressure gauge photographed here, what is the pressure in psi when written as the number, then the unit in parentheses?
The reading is 250 (psi)
